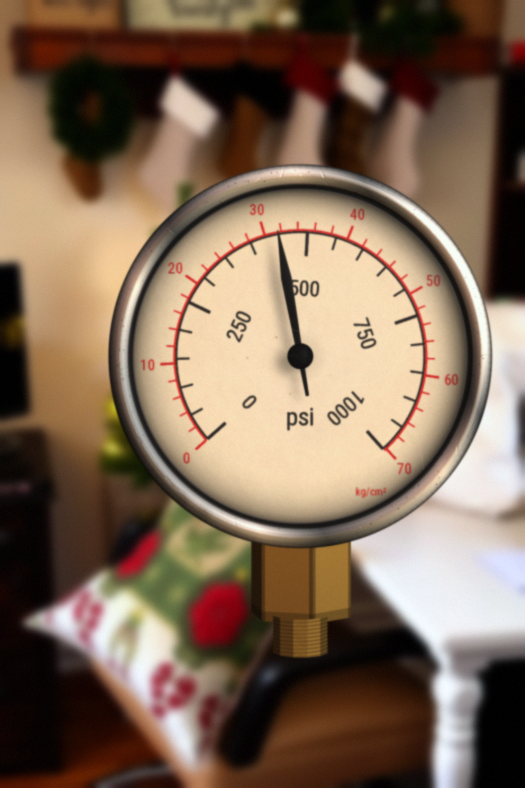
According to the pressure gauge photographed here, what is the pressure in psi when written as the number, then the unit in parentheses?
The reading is 450 (psi)
